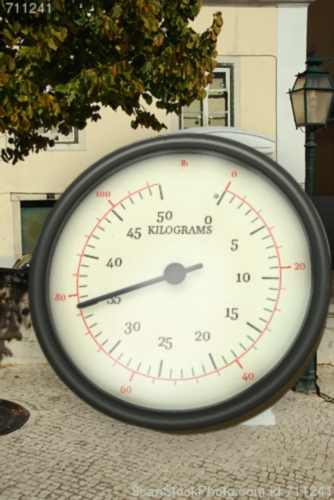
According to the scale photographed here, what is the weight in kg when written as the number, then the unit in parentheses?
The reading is 35 (kg)
